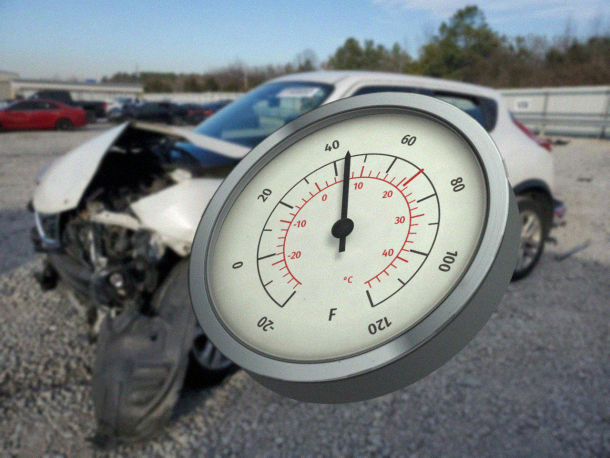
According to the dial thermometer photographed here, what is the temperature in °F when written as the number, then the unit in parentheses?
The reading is 45 (°F)
